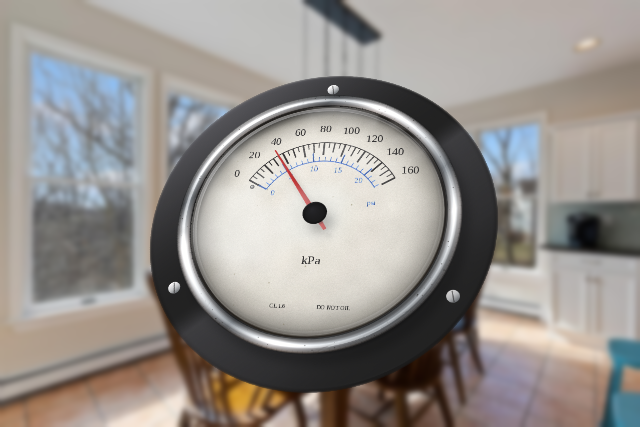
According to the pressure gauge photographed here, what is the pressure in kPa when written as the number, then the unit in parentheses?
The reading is 35 (kPa)
